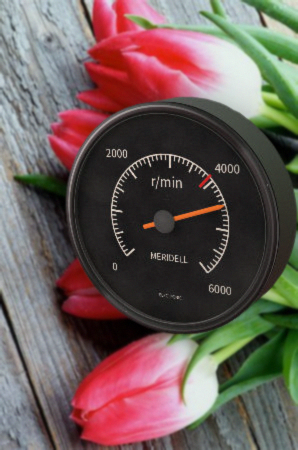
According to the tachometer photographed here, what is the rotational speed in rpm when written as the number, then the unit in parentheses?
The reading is 4500 (rpm)
